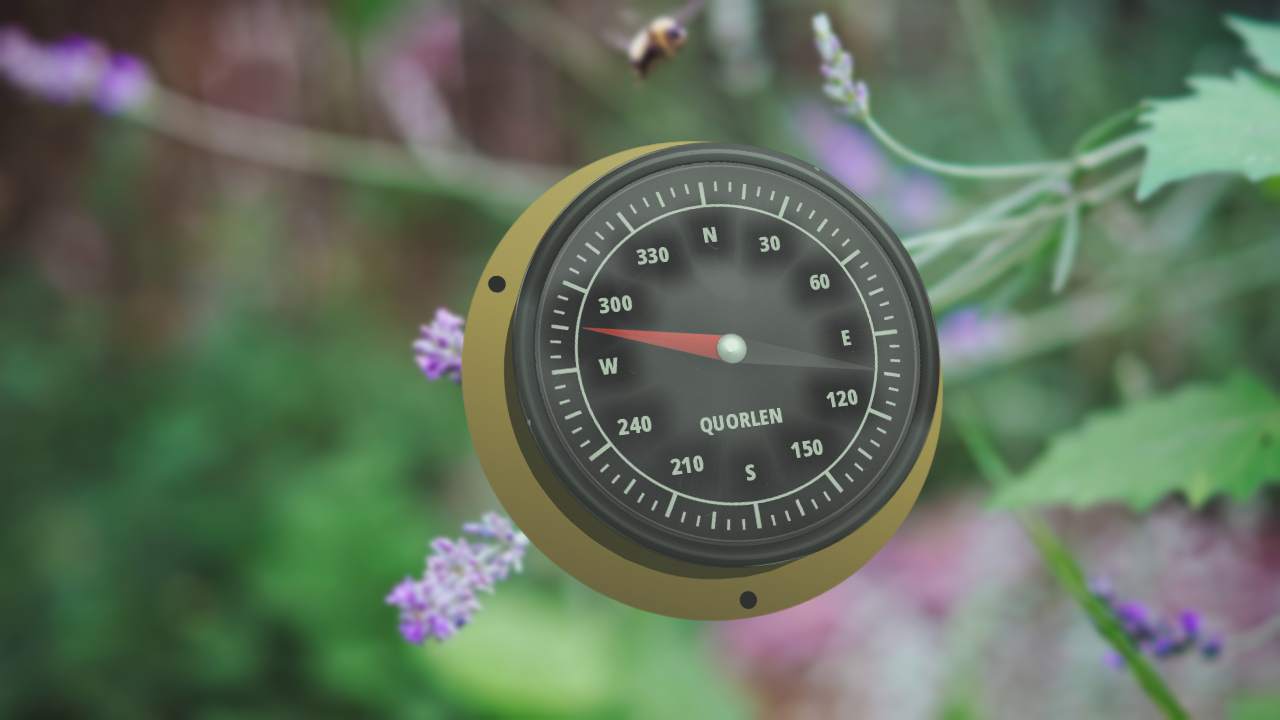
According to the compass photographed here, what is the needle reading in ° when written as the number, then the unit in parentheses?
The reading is 285 (°)
